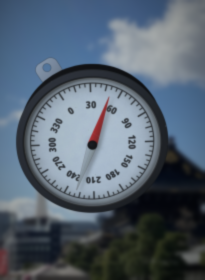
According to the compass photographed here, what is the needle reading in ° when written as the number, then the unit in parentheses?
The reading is 50 (°)
